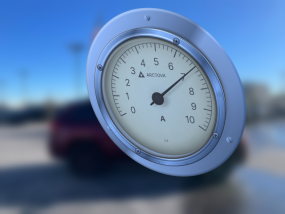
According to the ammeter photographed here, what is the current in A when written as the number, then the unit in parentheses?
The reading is 7 (A)
